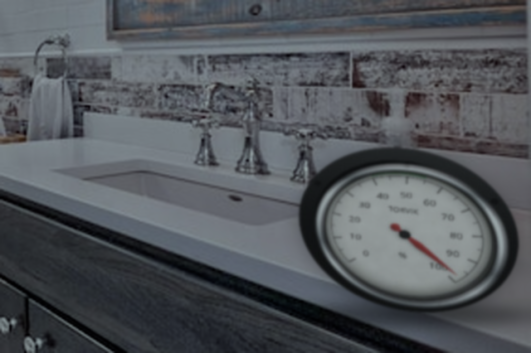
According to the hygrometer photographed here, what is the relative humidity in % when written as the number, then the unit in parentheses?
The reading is 97.5 (%)
